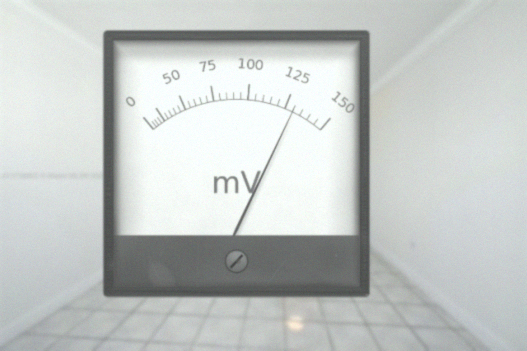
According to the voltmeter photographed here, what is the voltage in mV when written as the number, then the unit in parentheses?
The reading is 130 (mV)
